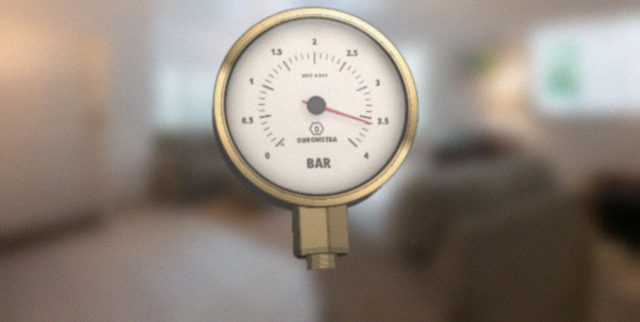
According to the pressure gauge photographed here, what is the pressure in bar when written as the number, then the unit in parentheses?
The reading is 3.6 (bar)
